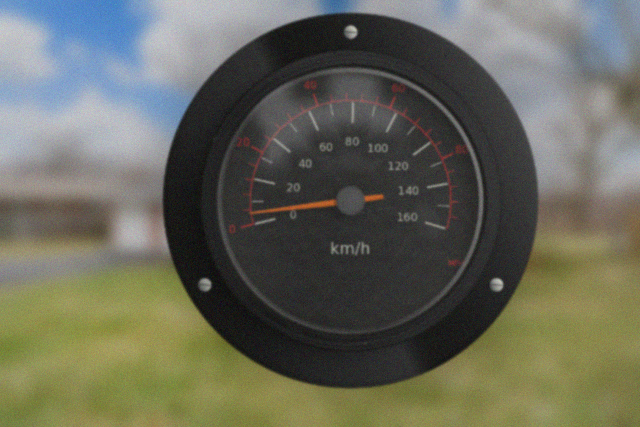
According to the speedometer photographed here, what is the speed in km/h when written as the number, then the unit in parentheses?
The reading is 5 (km/h)
